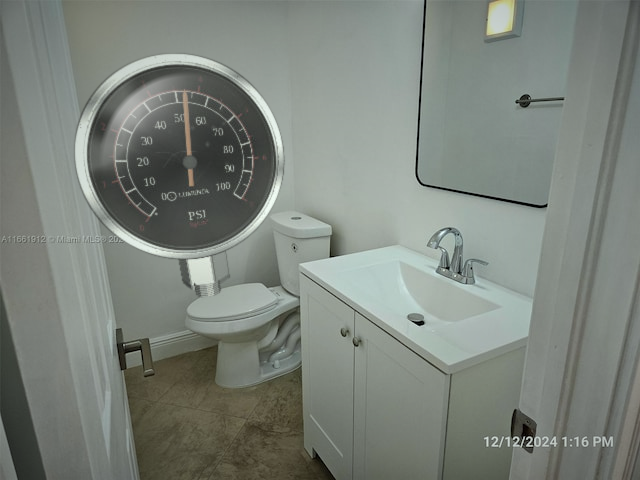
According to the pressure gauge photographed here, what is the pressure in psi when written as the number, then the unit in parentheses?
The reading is 52.5 (psi)
